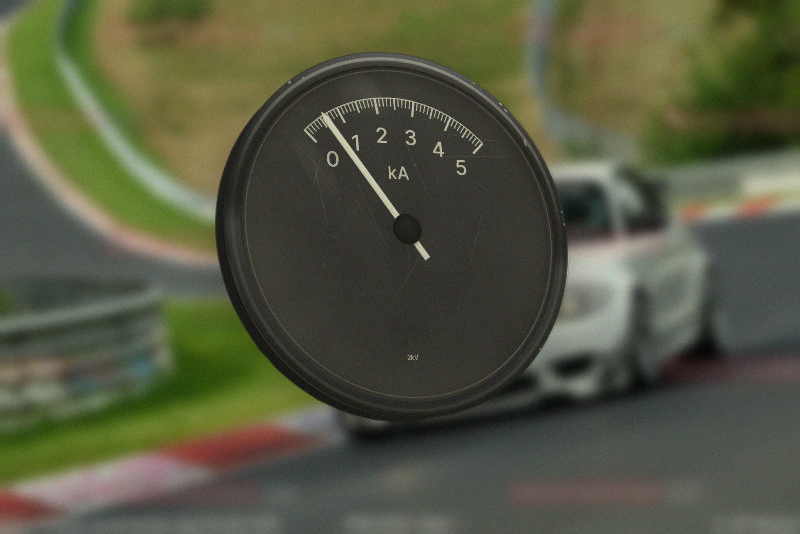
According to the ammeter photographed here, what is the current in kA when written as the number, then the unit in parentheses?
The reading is 0.5 (kA)
